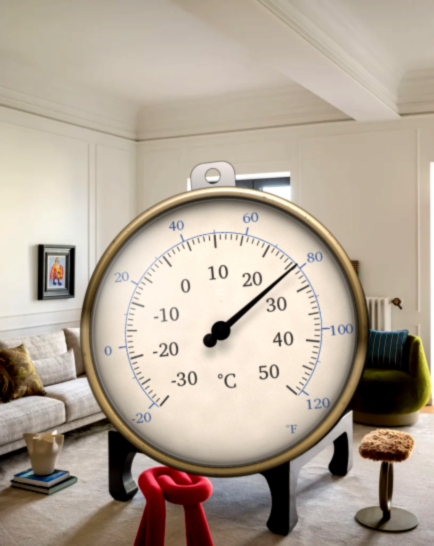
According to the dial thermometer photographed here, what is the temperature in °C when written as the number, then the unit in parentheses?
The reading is 26 (°C)
